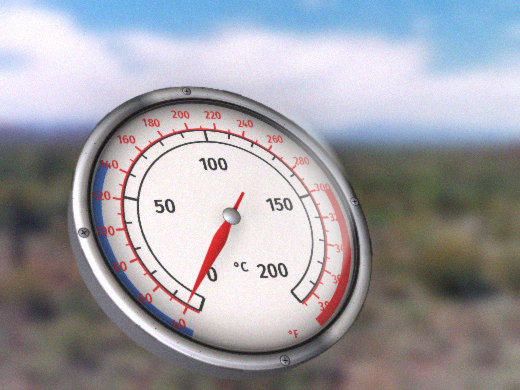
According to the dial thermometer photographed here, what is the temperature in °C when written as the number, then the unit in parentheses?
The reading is 5 (°C)
